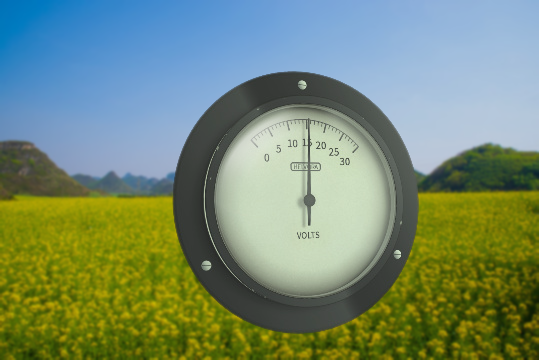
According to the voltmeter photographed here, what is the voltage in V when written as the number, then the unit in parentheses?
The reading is 15 (V)
